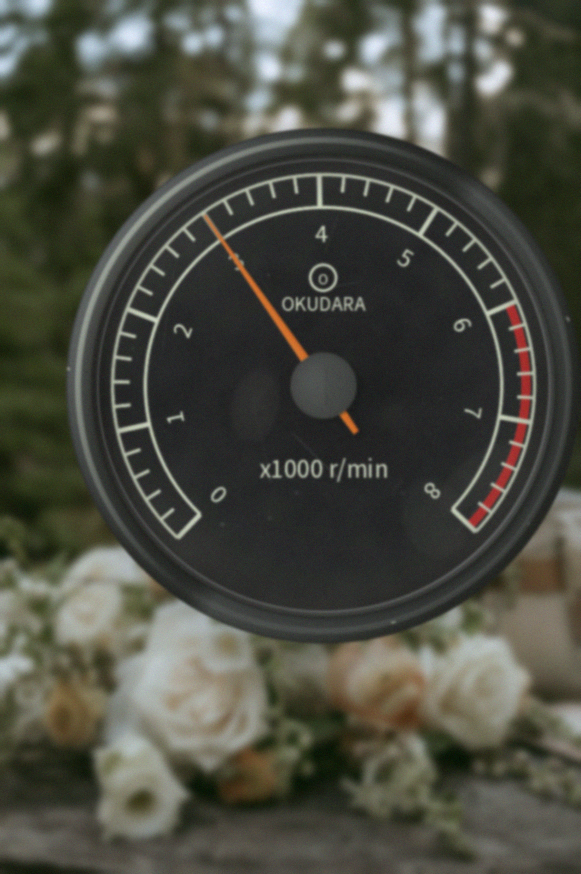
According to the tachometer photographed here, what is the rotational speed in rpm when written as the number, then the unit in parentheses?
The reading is 3000 (rpm)
